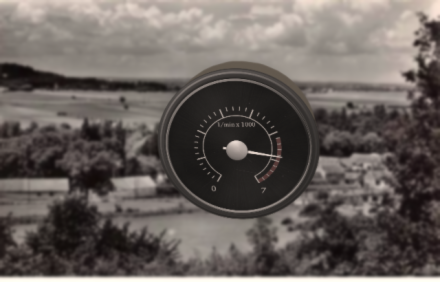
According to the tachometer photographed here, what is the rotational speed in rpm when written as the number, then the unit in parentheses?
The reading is 5800 (rpm)
